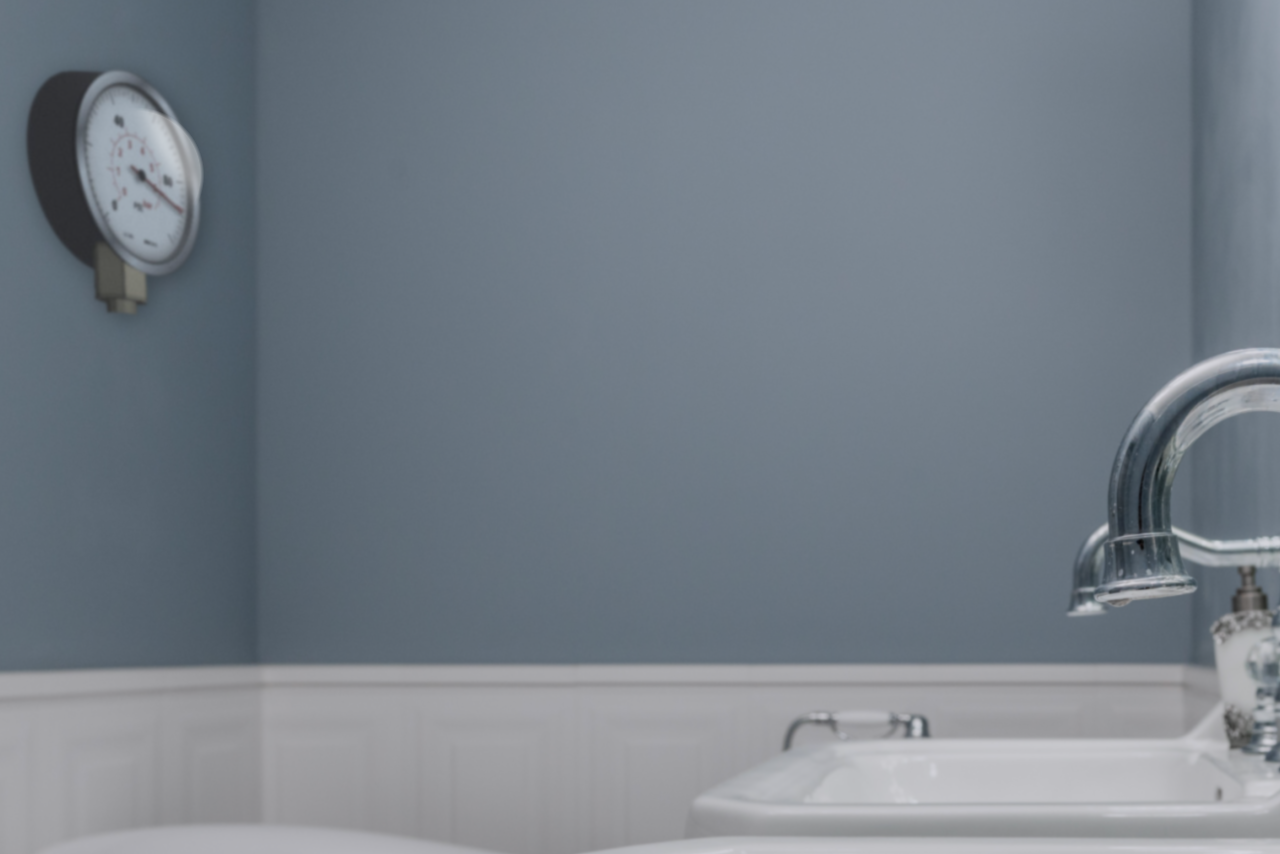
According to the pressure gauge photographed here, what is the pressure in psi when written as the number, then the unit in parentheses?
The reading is 90 (psi)
